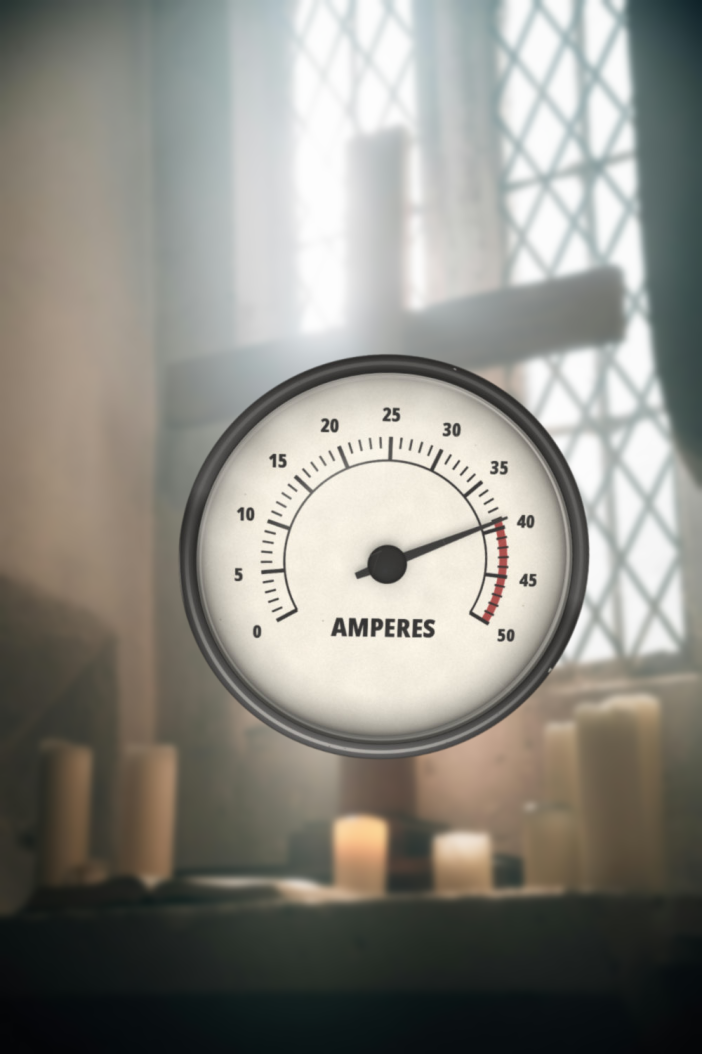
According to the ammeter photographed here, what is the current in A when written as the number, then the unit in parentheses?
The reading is 39 (A)
